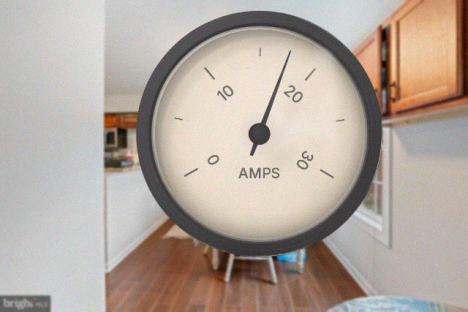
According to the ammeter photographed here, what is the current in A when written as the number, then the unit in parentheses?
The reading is 17.5 (A)
